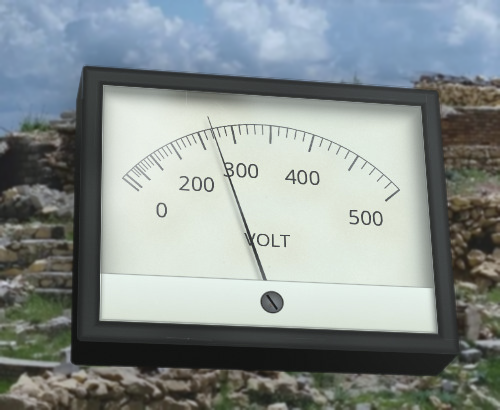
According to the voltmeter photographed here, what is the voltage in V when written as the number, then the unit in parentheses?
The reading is 270 (V)
